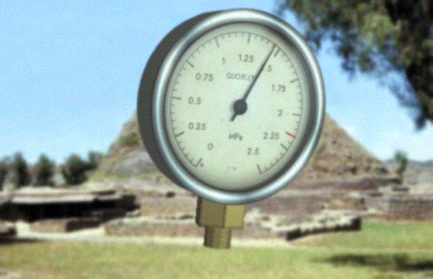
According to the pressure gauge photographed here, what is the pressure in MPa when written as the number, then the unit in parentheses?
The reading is 1.45 (MPa)
